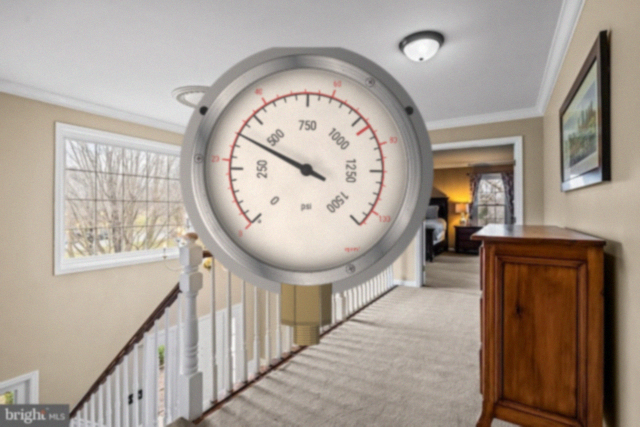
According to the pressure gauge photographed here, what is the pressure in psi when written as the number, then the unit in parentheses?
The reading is 400 (psi)
